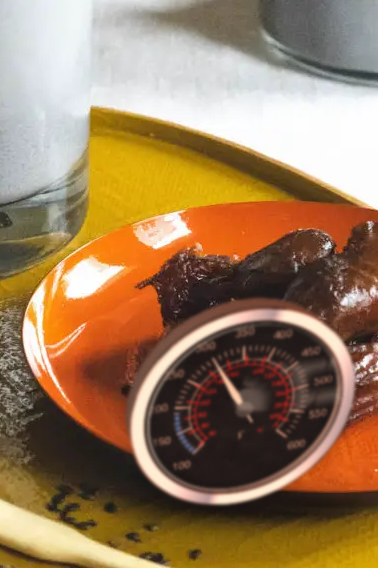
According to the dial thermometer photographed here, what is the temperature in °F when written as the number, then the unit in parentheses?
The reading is 300 (°F)
